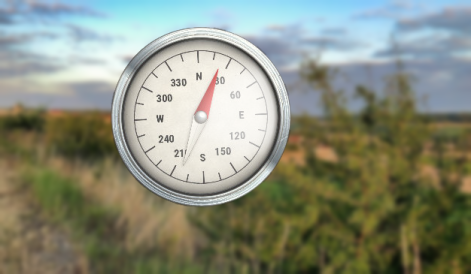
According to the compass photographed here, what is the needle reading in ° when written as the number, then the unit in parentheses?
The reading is 22.5 (°)
